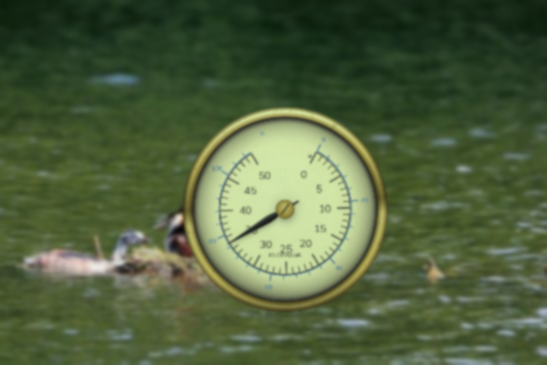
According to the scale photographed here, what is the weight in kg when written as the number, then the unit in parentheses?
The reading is 35 (kg)
